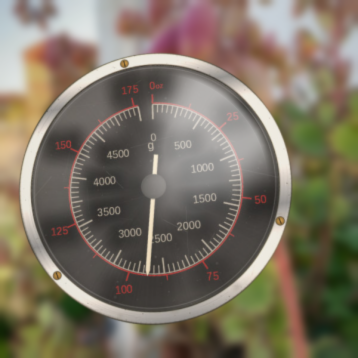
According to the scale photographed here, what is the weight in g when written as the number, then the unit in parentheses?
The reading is 2650 (g)
